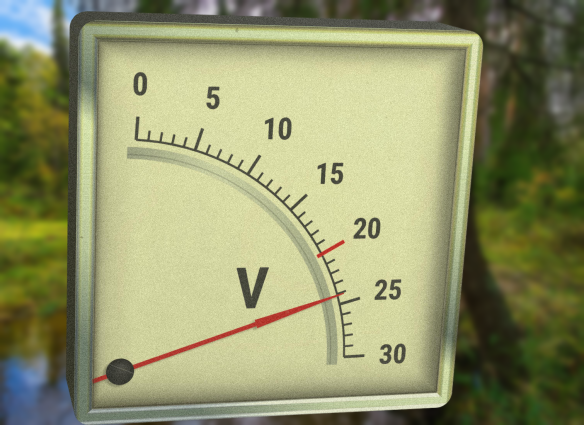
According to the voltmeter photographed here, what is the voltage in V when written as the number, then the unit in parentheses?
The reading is 24 (V)
